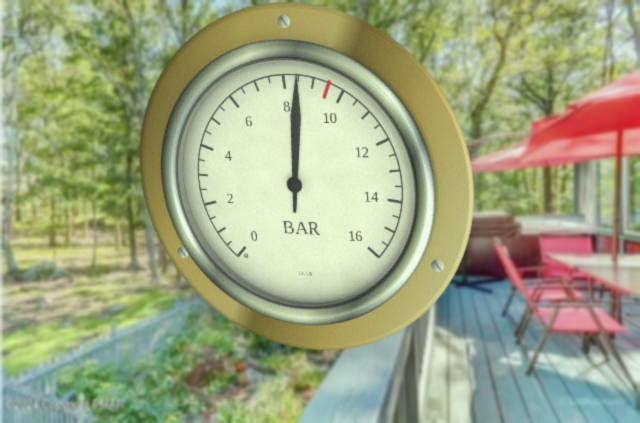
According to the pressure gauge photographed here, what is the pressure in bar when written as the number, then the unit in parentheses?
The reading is 8.5 (bar)
